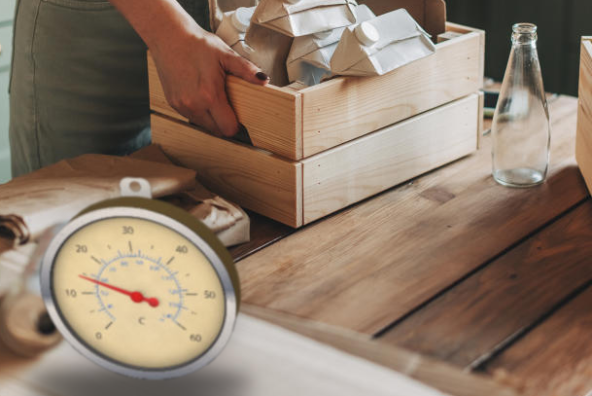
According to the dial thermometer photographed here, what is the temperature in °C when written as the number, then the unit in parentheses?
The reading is 15 (°C)
